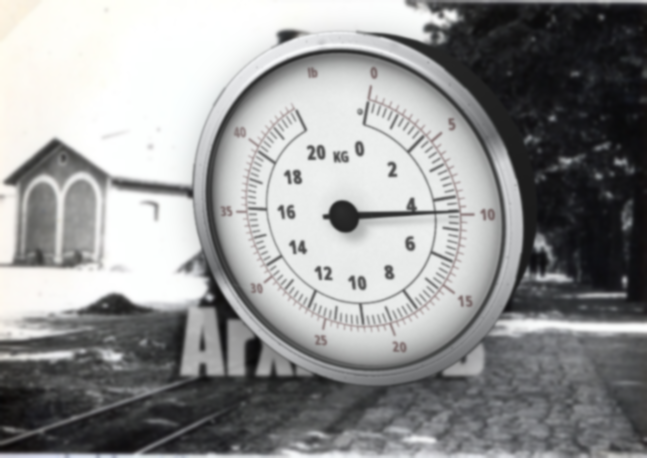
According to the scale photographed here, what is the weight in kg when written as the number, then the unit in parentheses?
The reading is 4.4 (kg)
